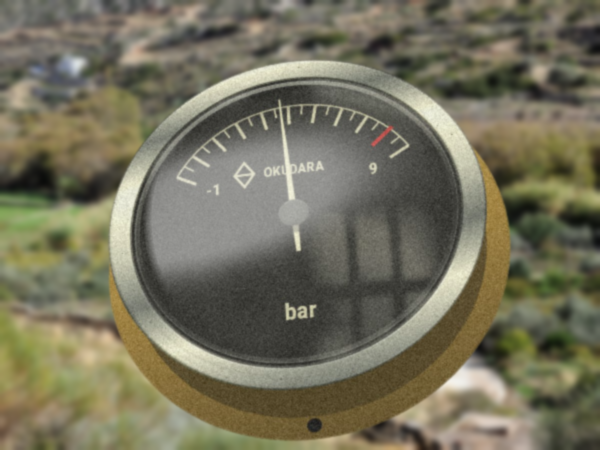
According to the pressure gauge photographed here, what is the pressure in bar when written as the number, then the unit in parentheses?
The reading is 3.75 (bar)
